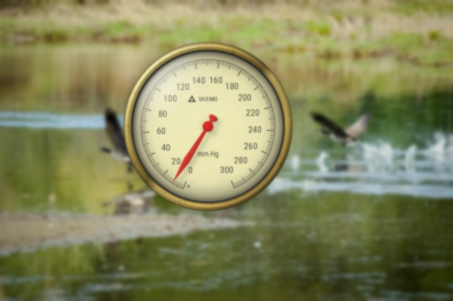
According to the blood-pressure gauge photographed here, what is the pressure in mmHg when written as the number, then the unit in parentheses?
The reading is 10 (mmHg)
